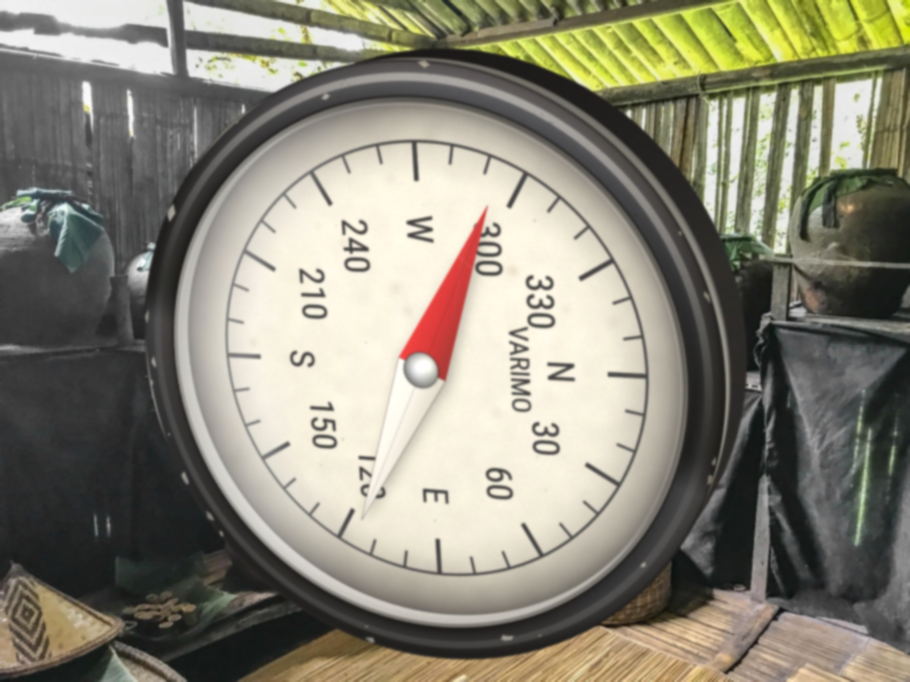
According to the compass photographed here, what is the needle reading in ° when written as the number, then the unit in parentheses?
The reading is 295 (°)
